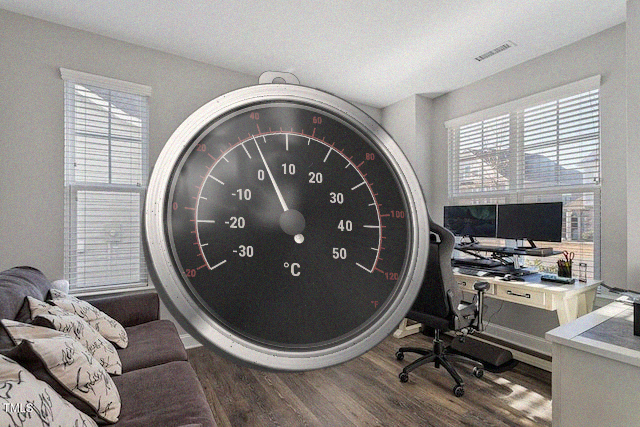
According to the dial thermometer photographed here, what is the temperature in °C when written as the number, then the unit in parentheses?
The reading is 2.5 (°C)
